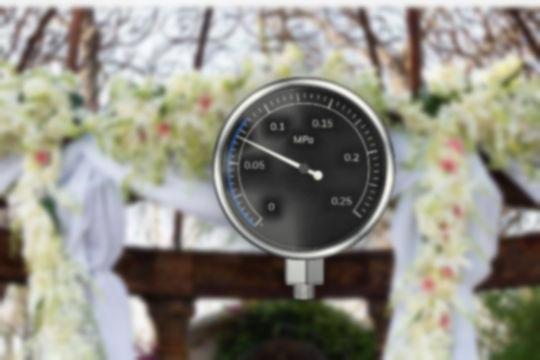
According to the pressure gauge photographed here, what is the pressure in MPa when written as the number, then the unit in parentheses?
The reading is 0.07 (MPa)
